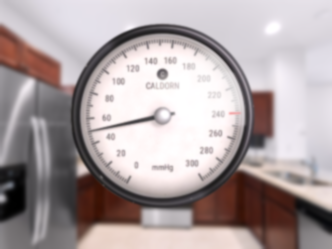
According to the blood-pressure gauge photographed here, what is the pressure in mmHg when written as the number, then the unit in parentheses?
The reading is 50 (mmHg)
